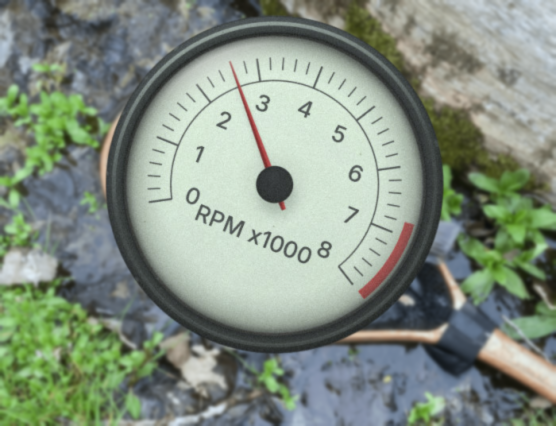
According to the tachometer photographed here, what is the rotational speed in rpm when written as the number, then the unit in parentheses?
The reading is 2600 (rpm)
